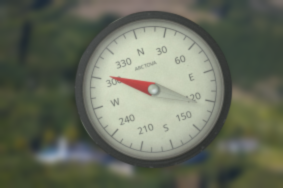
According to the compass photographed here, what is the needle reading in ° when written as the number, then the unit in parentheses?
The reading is 305 (°)
